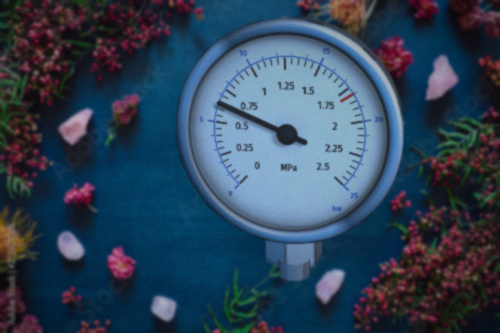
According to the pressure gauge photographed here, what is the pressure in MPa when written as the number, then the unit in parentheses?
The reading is 0.65 (MPa)
